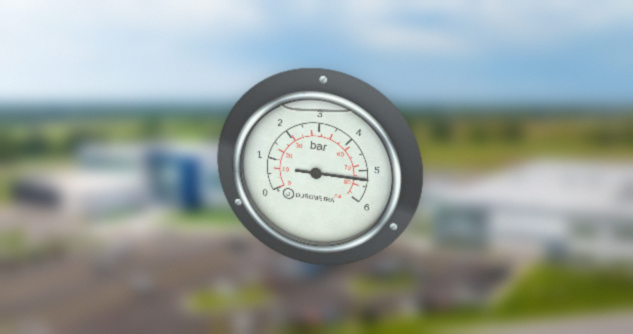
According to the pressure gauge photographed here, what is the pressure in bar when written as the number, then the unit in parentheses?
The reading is 5.25 (bar)
